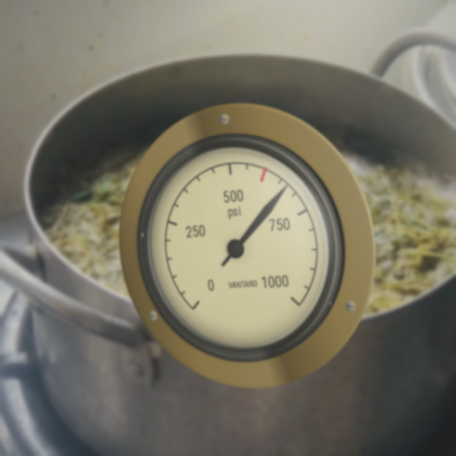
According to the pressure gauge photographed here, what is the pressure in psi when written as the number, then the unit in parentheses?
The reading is 675 (psi)
